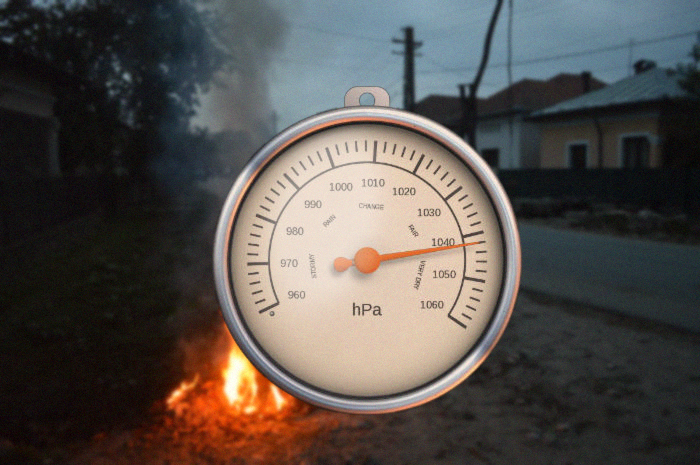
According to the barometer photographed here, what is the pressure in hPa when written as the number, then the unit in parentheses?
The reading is 1042 (hPa)
